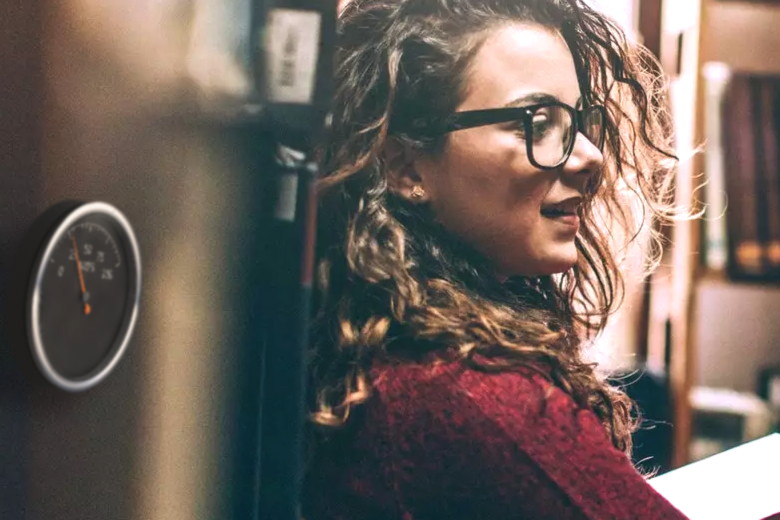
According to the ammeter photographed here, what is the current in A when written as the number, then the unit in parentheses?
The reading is 25 (A)
